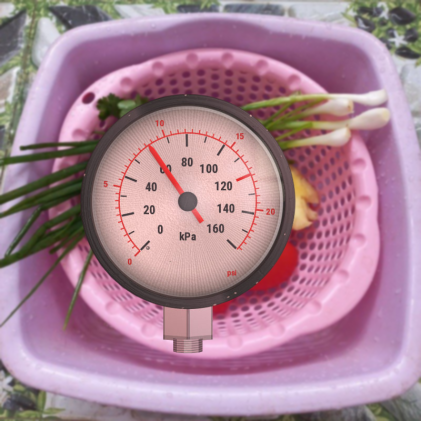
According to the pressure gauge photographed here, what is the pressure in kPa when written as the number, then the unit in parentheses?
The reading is 60 (kPa)
